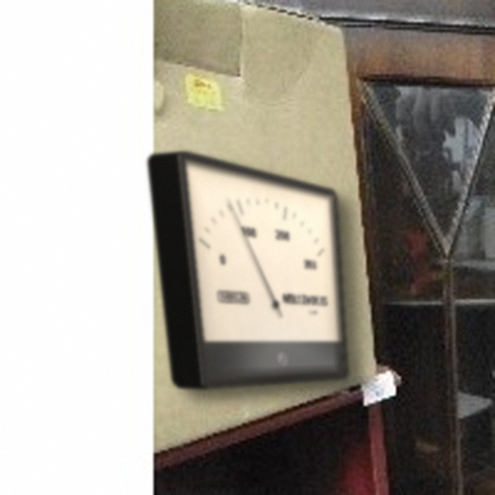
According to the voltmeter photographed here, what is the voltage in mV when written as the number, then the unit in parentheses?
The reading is 80 (mV)
